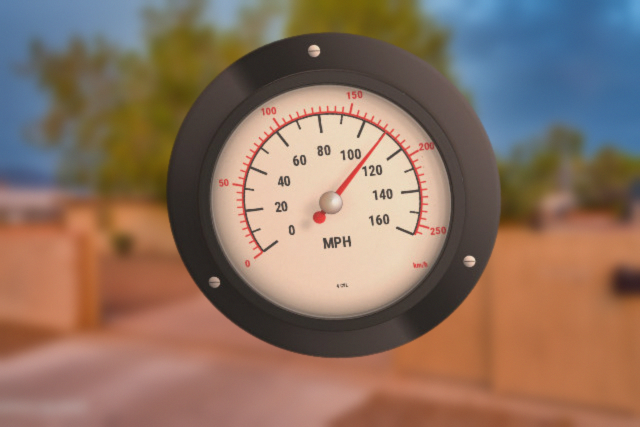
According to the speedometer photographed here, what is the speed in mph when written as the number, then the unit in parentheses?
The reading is 110 (mph)
